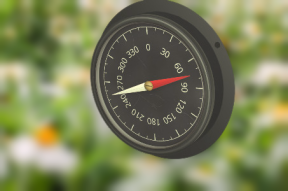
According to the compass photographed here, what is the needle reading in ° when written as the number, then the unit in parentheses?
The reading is 75 (°)
